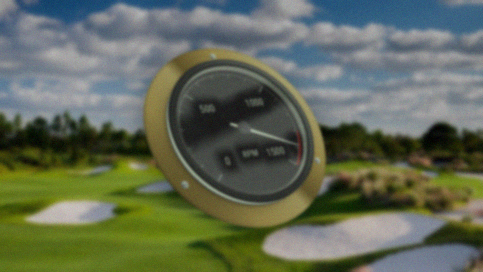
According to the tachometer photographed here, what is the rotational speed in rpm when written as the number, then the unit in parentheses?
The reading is 1400 (rpm)
